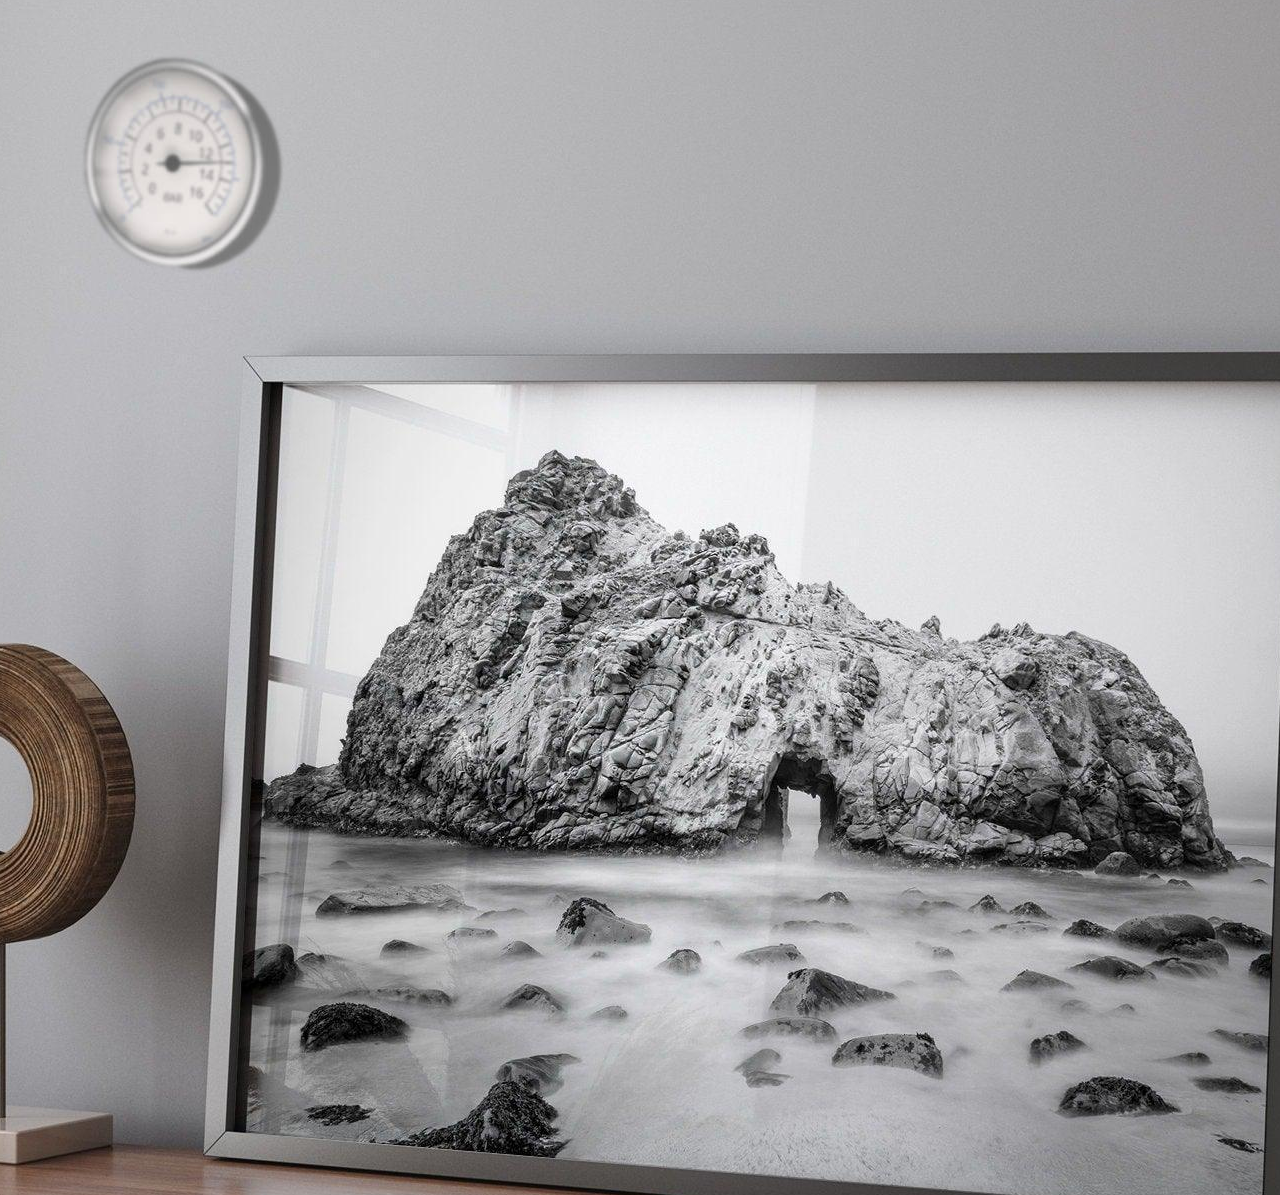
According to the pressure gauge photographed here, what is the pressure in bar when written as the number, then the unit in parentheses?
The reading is 13 (bar)
